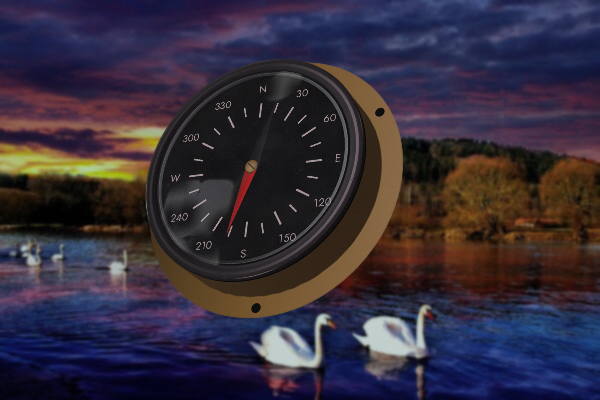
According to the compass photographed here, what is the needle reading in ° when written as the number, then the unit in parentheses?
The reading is 195 (°)
